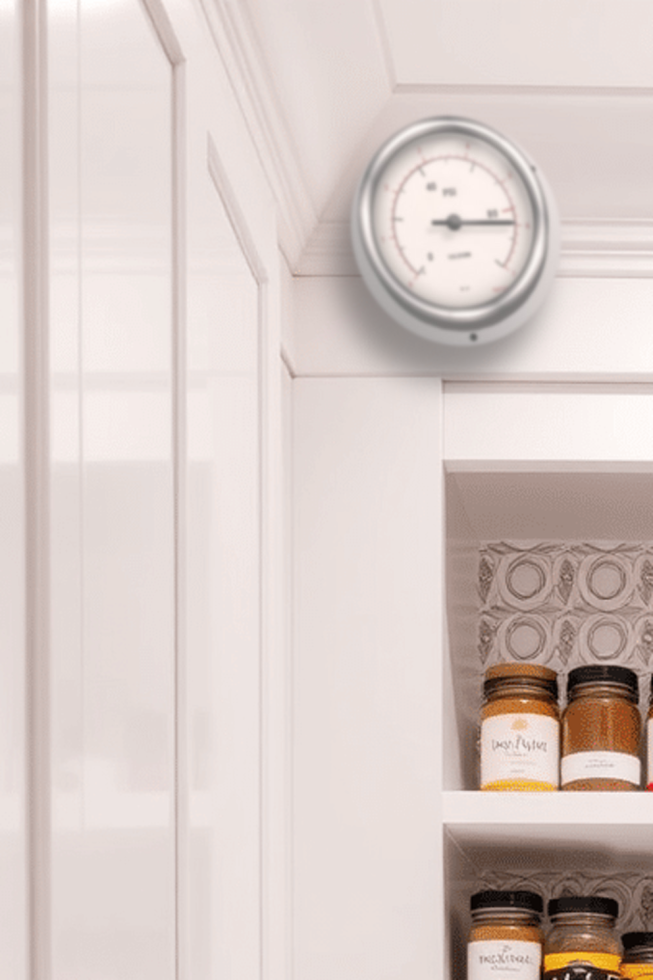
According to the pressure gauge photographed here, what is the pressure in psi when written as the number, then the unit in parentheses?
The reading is 85 (psi)
